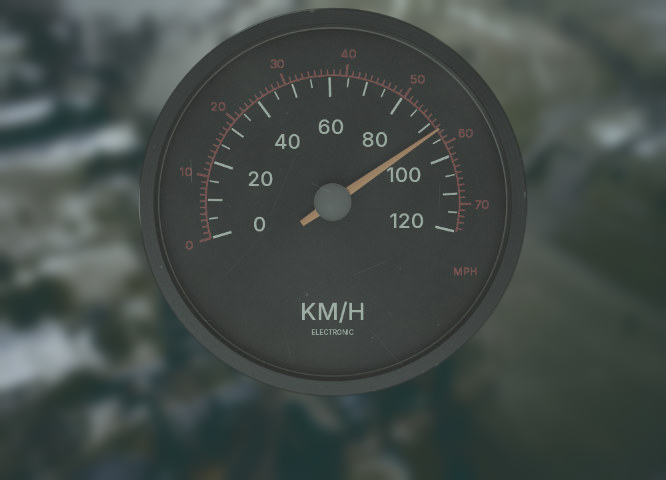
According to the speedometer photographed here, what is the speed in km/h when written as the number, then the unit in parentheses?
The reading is 92.5 (km/h)
